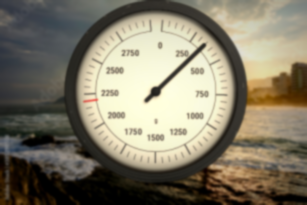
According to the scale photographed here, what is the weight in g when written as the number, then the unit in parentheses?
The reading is 350 (g)
